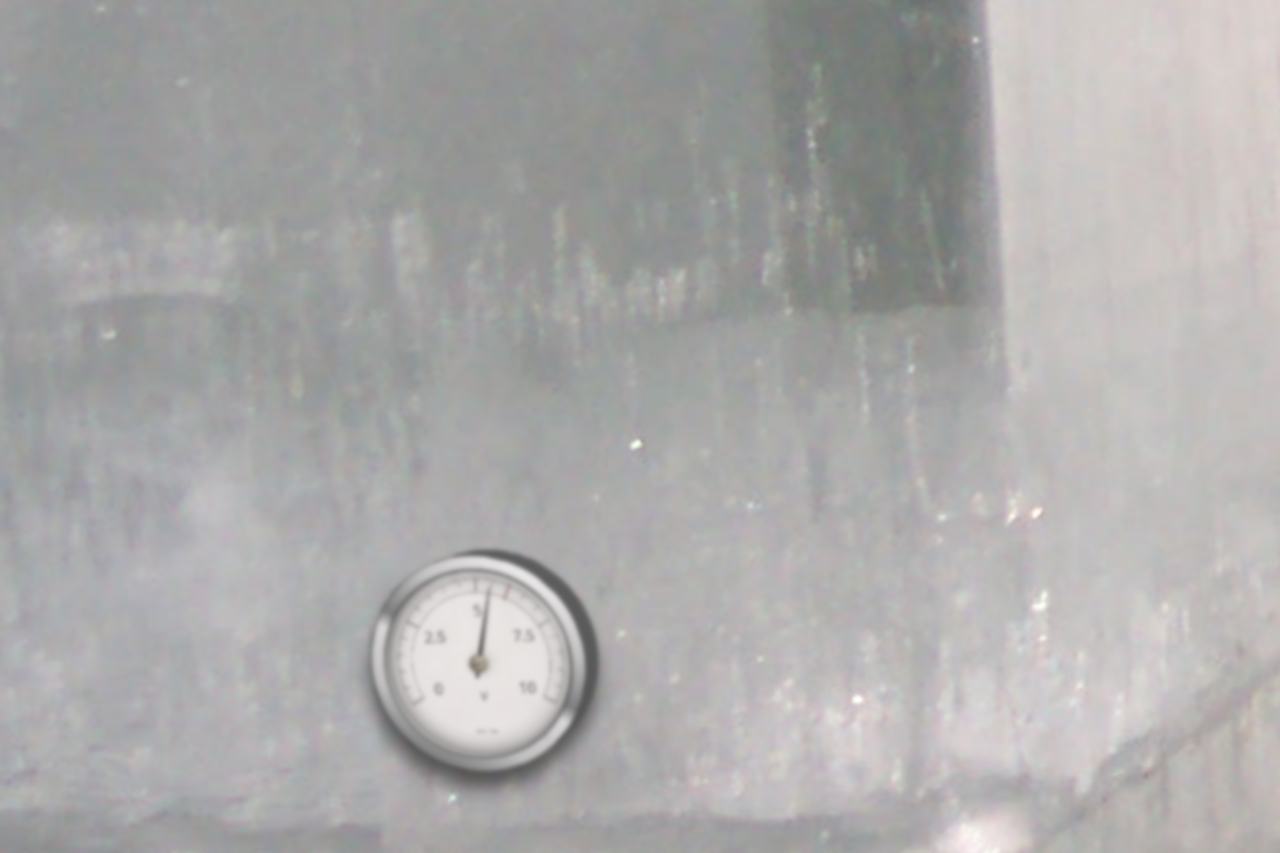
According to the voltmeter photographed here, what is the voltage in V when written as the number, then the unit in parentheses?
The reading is 5.5 (V)
